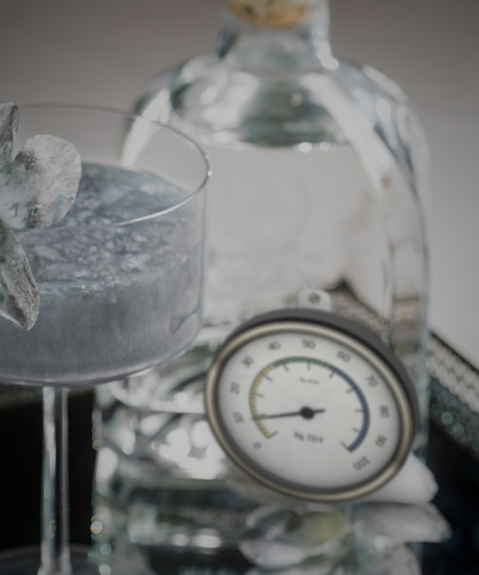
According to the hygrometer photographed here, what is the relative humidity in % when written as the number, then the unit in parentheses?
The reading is 10 (%)
